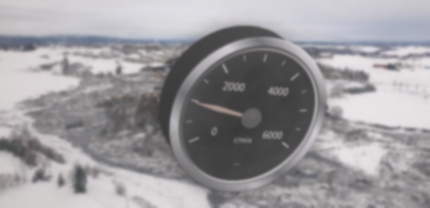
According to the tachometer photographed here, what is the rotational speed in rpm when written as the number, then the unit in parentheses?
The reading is 1000 (rpm)
